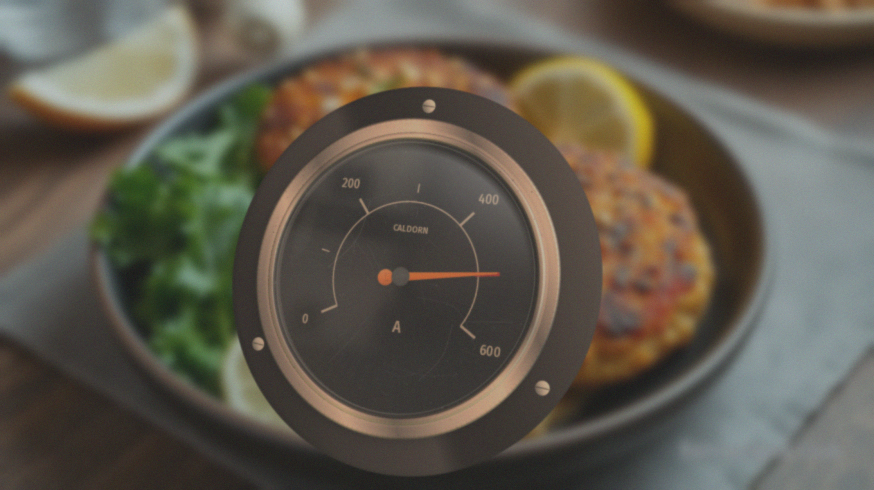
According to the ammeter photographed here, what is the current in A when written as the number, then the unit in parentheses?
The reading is 500 (A)
